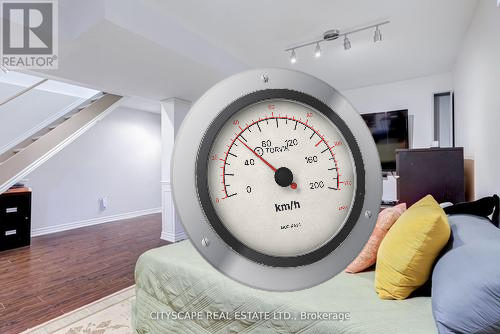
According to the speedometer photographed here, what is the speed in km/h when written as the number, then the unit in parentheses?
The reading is 55 (km/h)
